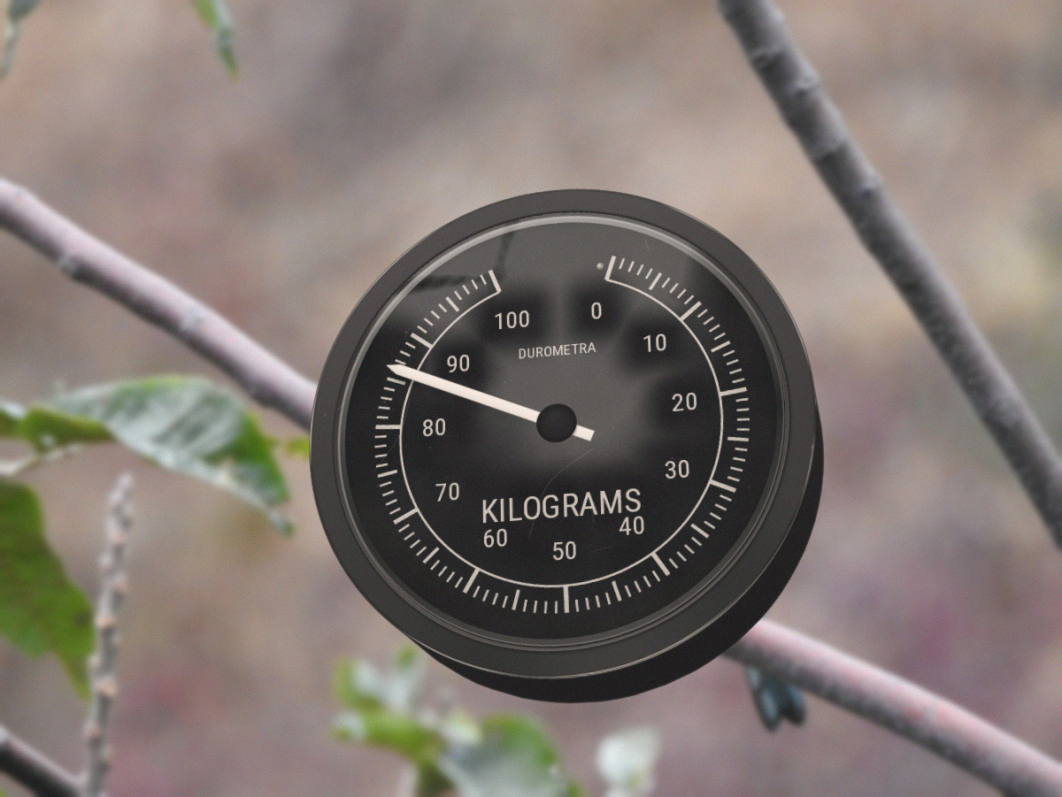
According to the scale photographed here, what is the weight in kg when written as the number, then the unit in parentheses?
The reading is 86 (kg)
